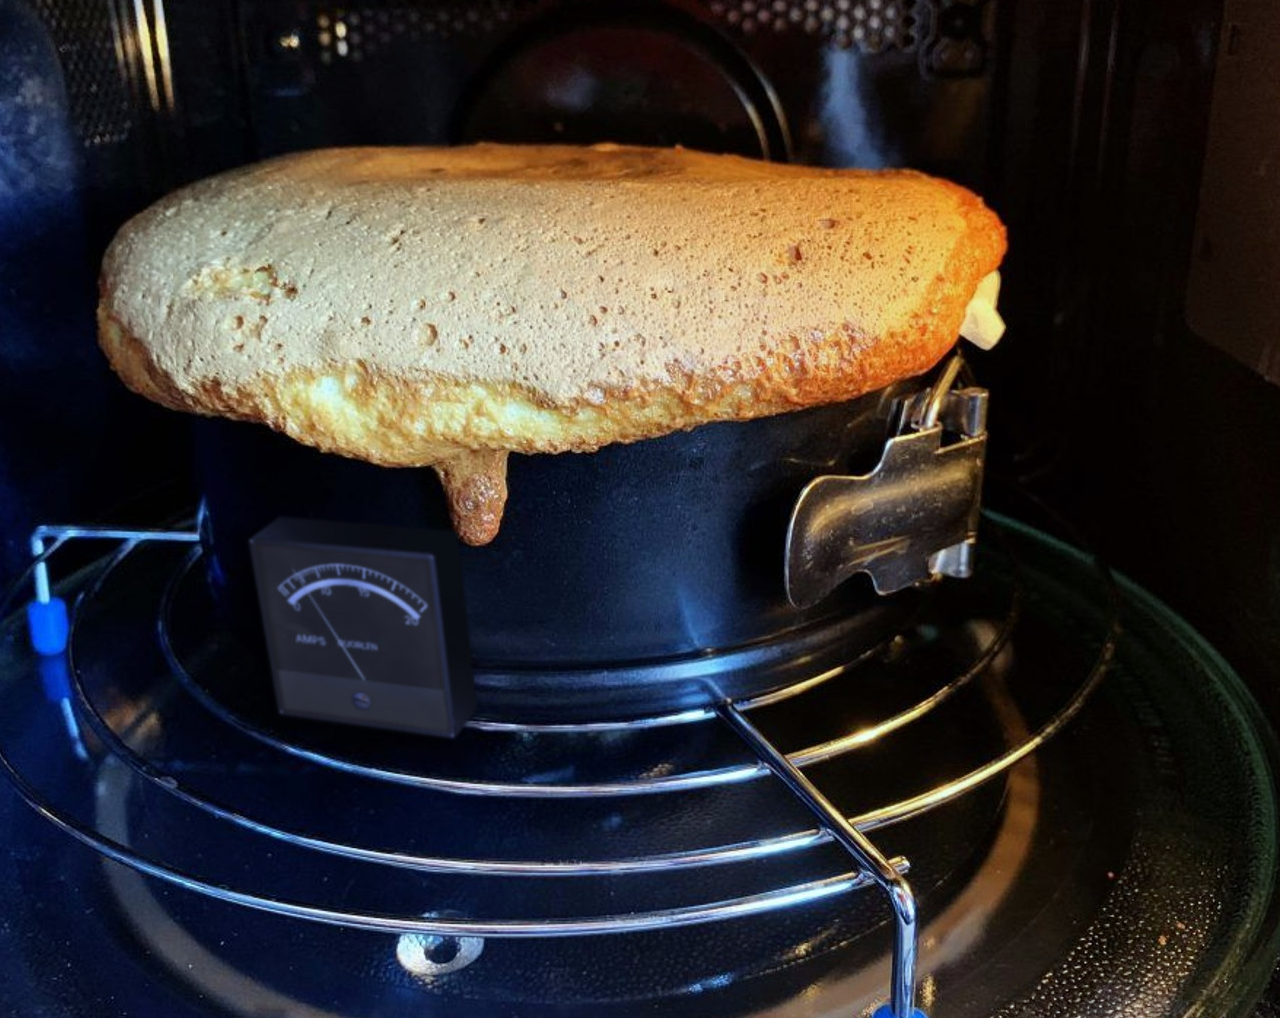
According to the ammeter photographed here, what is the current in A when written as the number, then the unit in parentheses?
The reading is 7.5 (A)
